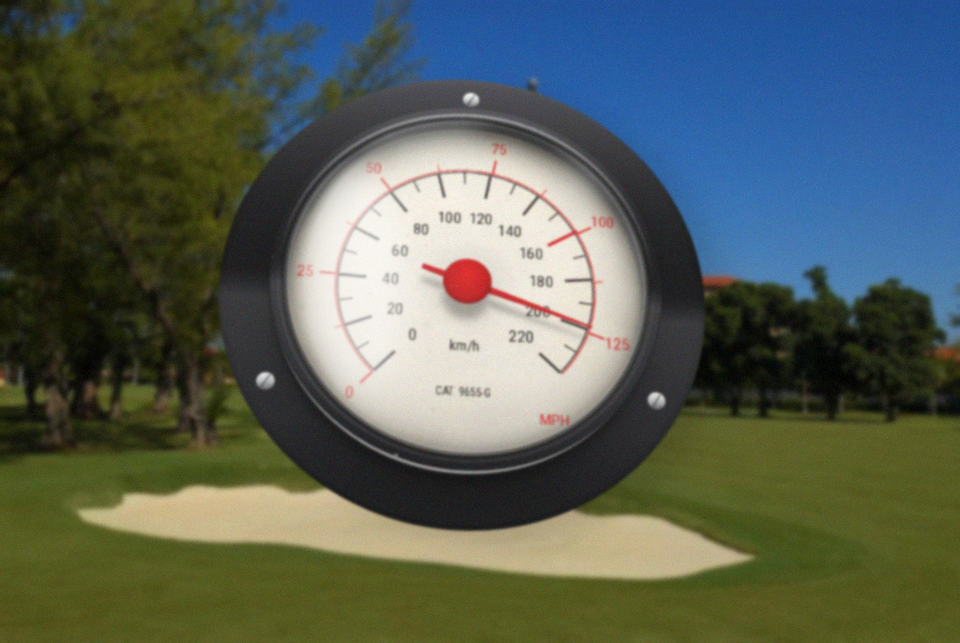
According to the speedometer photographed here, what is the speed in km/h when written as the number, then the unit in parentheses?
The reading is 200 (km/h)
